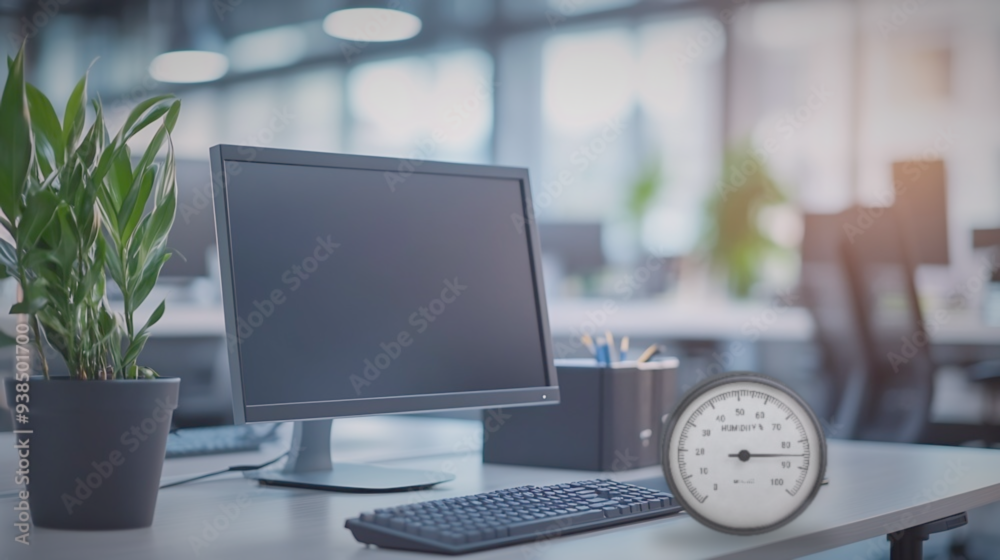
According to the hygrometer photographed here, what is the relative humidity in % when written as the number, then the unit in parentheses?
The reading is 85 (%)
